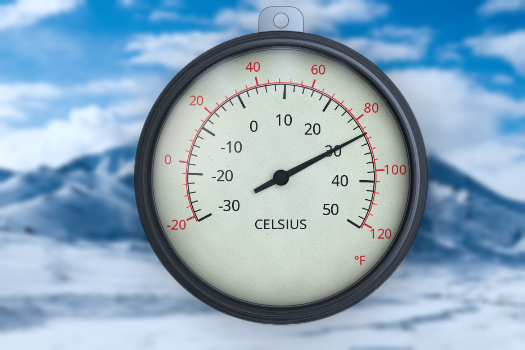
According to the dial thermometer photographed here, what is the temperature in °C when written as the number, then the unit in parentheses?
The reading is 30 (°C)
